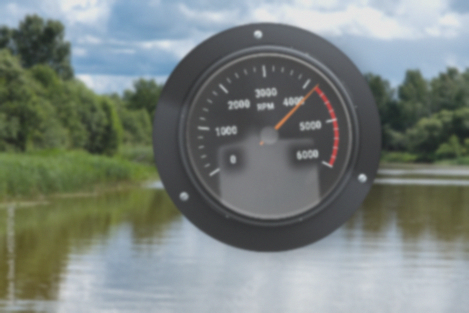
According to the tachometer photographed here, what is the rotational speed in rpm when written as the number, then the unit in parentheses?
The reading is 4200 (rpm)
